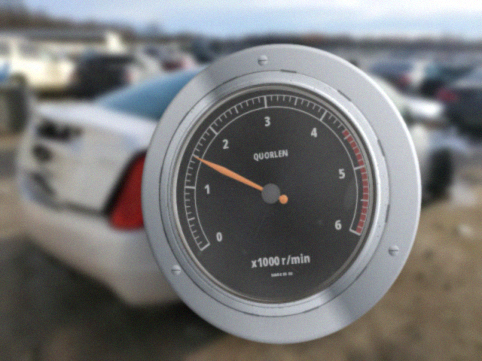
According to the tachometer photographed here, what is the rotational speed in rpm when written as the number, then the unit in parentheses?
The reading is 1500 (rpm)
